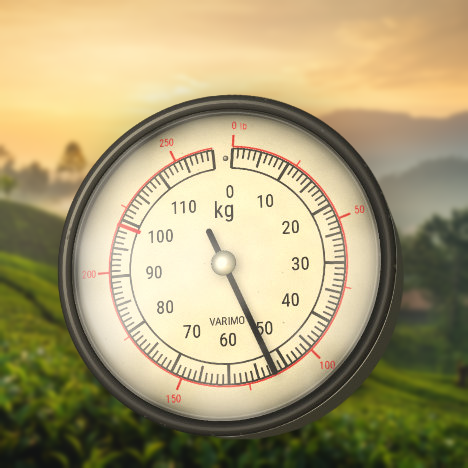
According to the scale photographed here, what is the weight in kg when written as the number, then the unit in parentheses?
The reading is 52 (kg)
